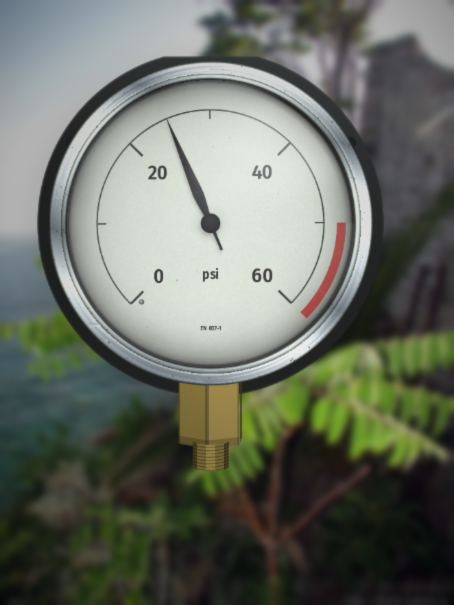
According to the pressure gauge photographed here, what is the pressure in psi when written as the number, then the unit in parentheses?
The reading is 25 (psi)
